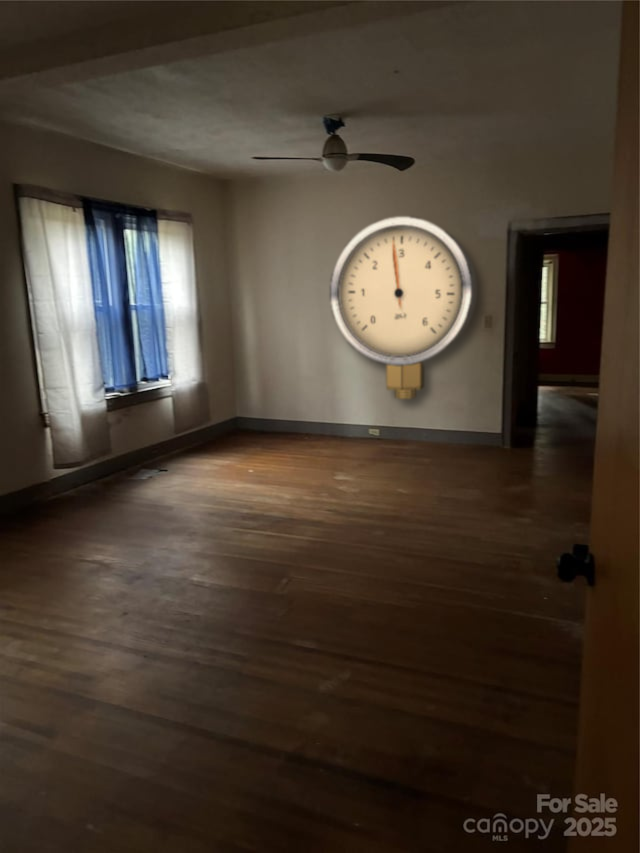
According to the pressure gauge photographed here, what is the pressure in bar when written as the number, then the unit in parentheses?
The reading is 2.8 (bar)
